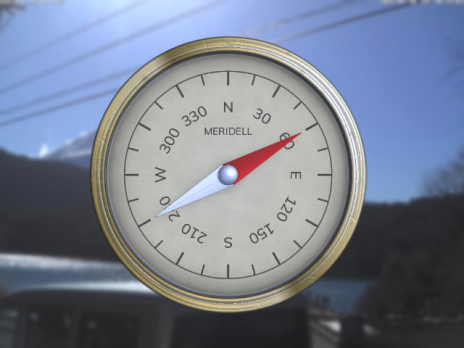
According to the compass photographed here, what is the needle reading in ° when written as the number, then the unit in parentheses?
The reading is 60 (°)
